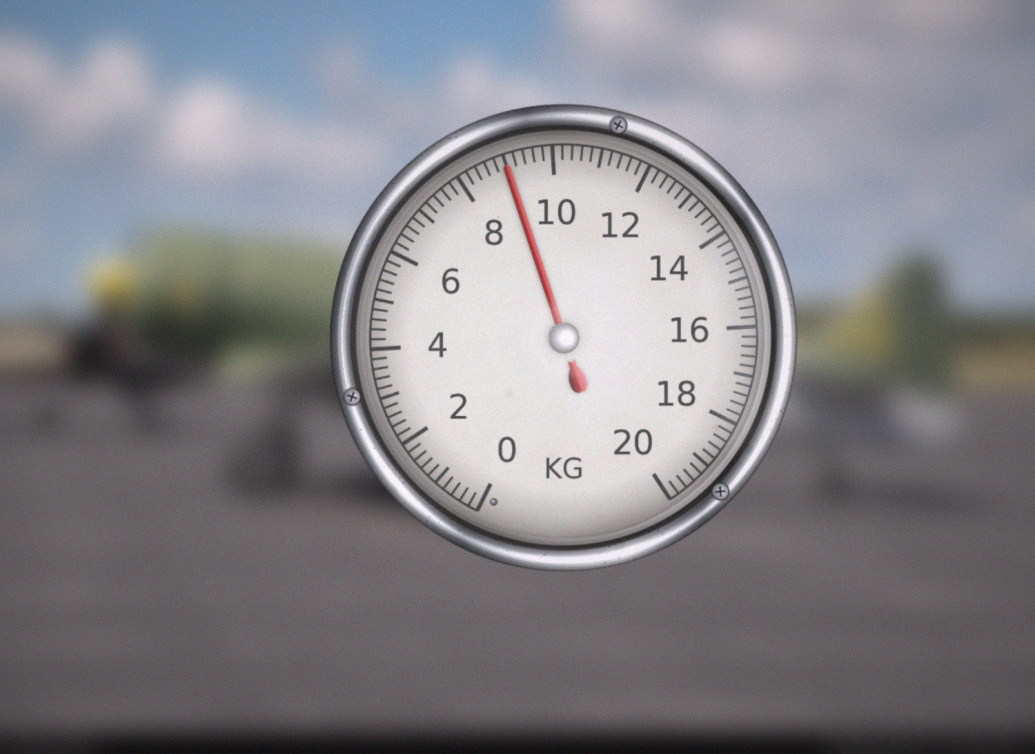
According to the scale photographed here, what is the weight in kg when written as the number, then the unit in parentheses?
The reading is 9 (kg)
